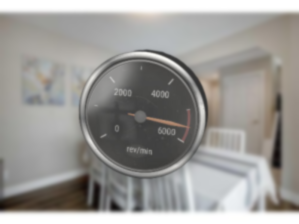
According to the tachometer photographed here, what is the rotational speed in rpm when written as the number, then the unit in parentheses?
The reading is 5500 (rpm)
